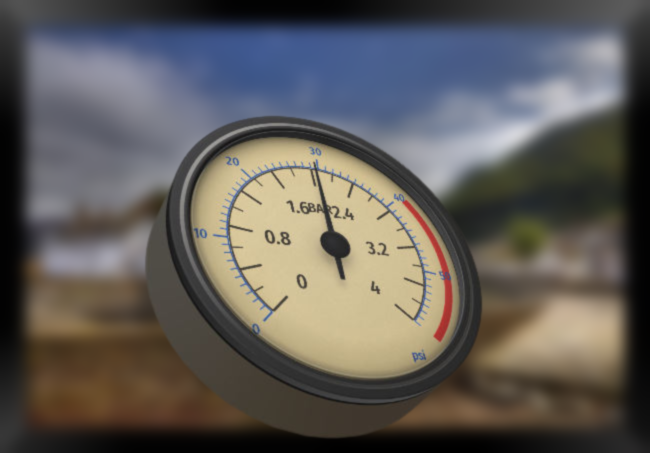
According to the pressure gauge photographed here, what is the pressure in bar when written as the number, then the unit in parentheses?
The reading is 2 (bar)
